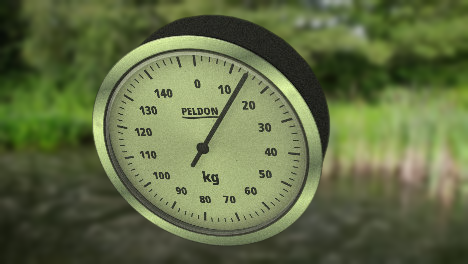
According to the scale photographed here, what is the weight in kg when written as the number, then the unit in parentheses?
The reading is 14 (kg)
